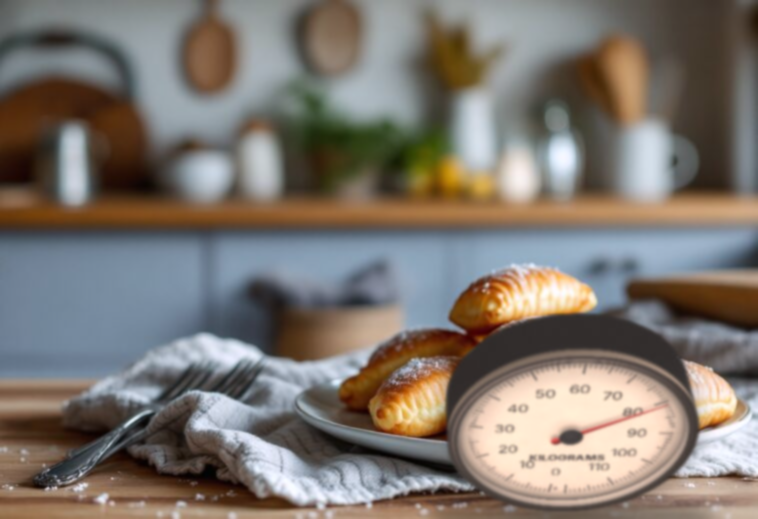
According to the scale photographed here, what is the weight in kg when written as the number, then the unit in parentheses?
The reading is 80 (kg)
